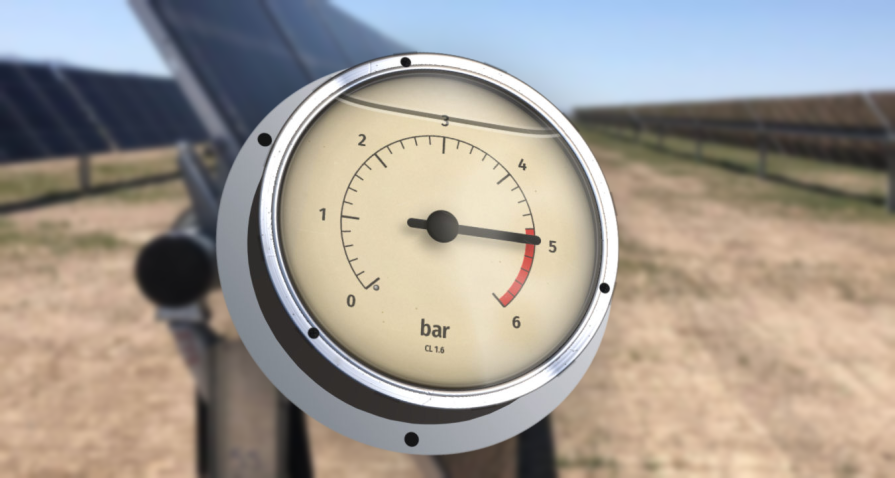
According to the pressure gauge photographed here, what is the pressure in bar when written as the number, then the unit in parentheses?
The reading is 5 (bar)
